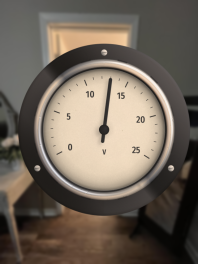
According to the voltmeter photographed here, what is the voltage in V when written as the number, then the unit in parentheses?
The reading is 13 (V)
